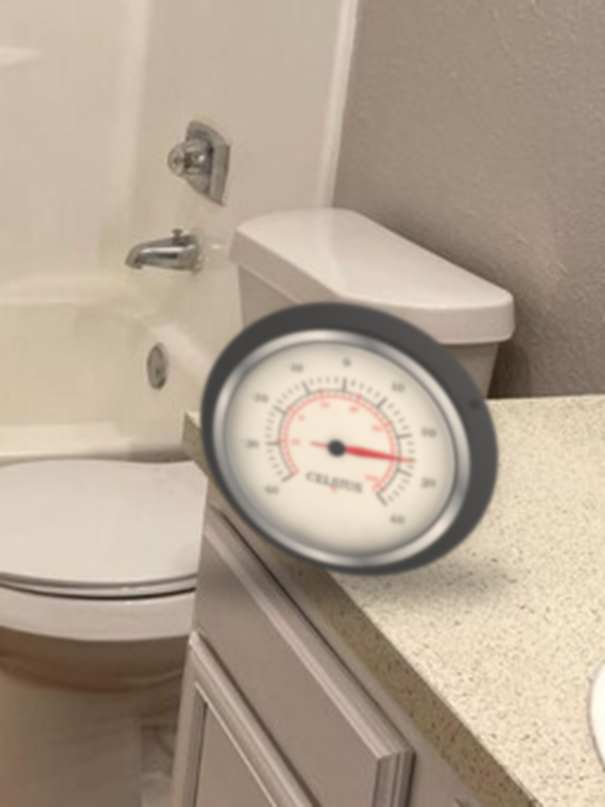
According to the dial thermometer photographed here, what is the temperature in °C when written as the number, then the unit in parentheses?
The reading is 26 (°C)
